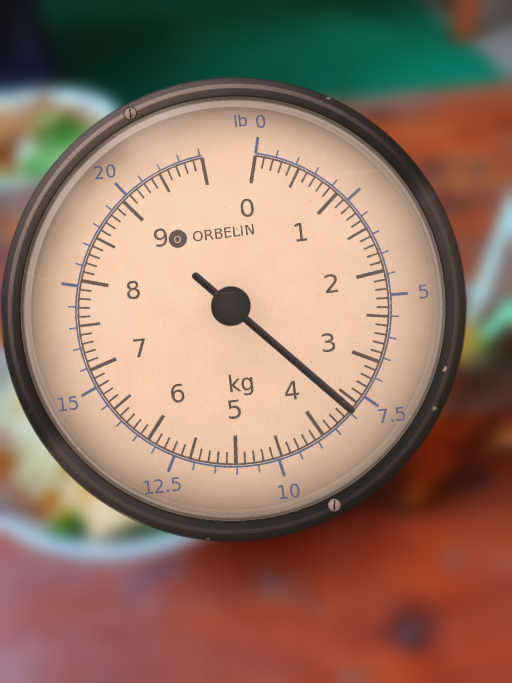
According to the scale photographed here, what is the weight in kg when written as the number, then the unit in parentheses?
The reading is 3.6 (kg)
